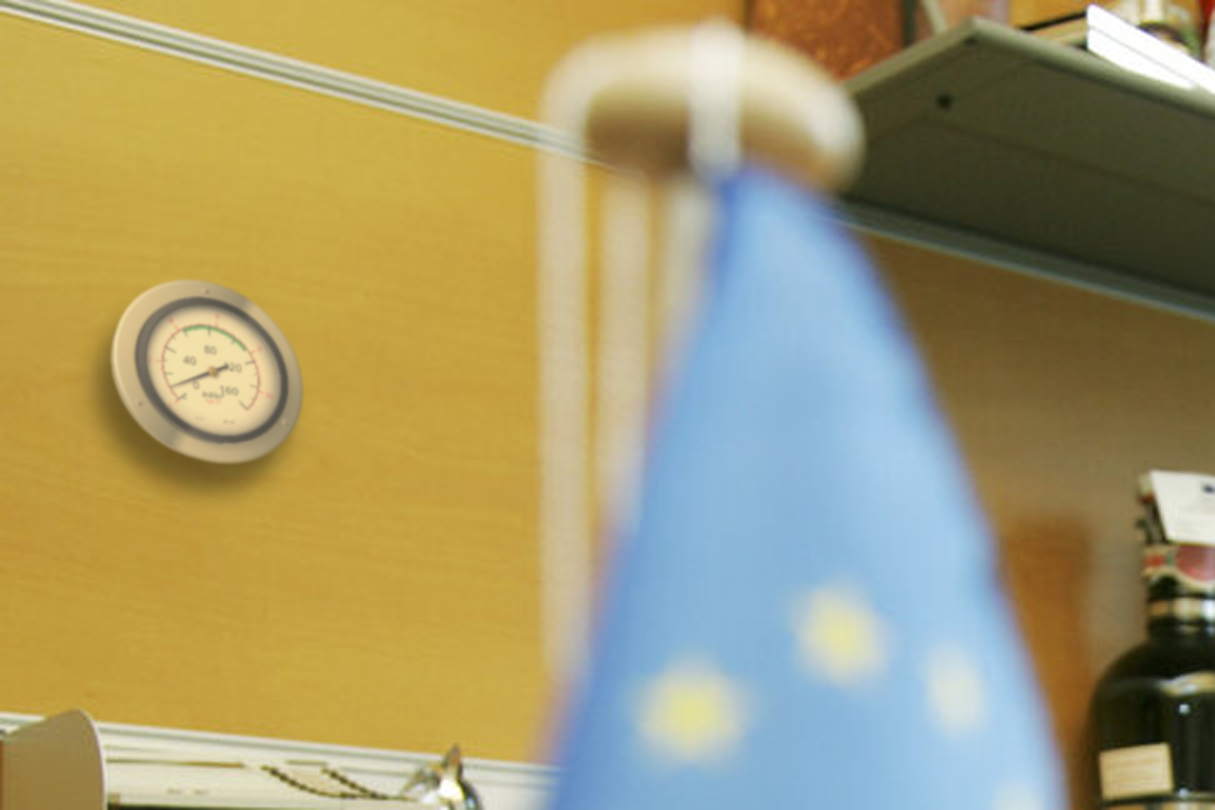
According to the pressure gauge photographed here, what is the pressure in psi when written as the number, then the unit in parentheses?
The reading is 10 (psi)
